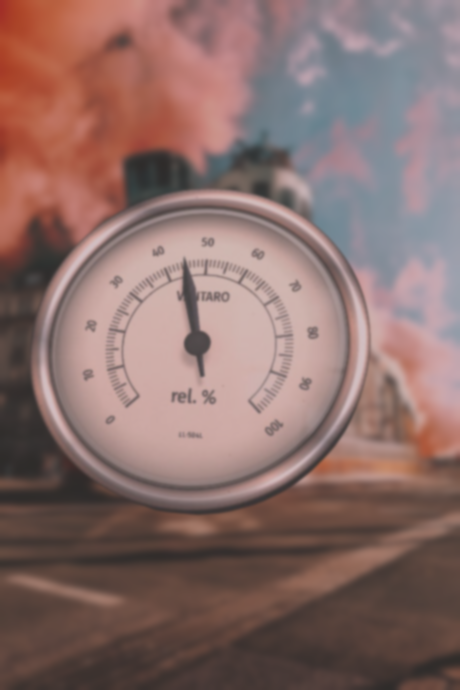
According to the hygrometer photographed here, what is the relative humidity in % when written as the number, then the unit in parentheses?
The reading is 45 (%)
